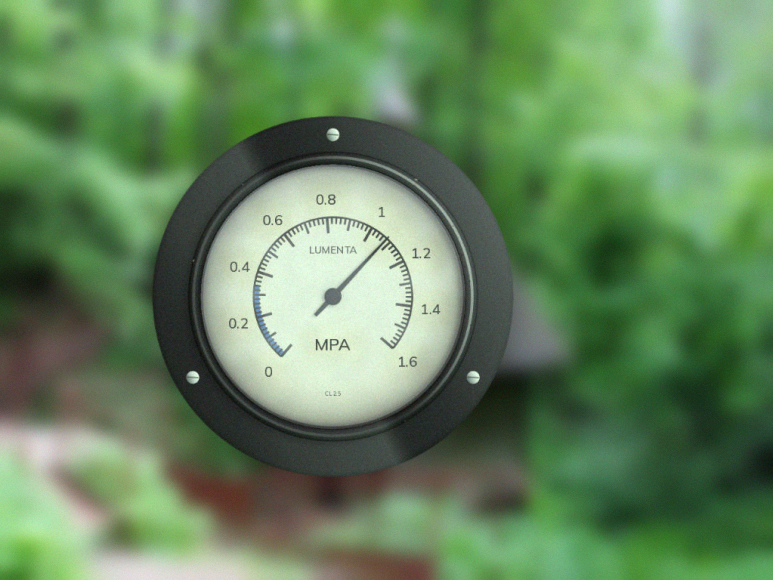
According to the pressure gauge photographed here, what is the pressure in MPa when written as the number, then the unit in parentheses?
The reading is 1.08 (MPa)
